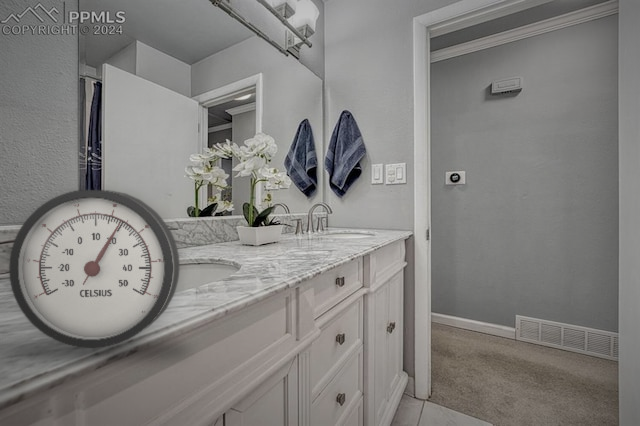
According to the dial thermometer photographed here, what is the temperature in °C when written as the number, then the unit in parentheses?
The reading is 20 (°C)
